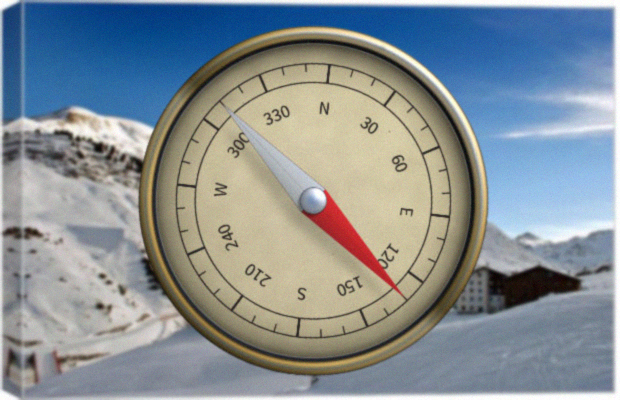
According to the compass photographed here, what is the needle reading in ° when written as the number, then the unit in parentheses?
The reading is 130 (°)
